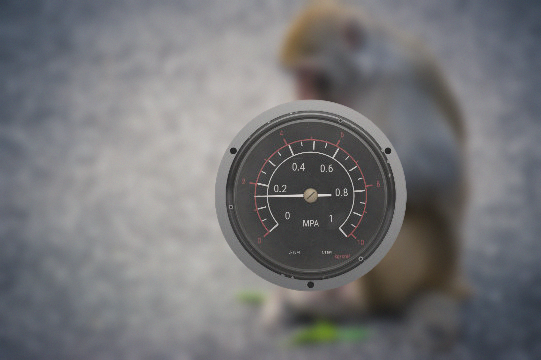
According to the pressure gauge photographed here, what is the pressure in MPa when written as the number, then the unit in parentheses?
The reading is 0.15 (MPa)
